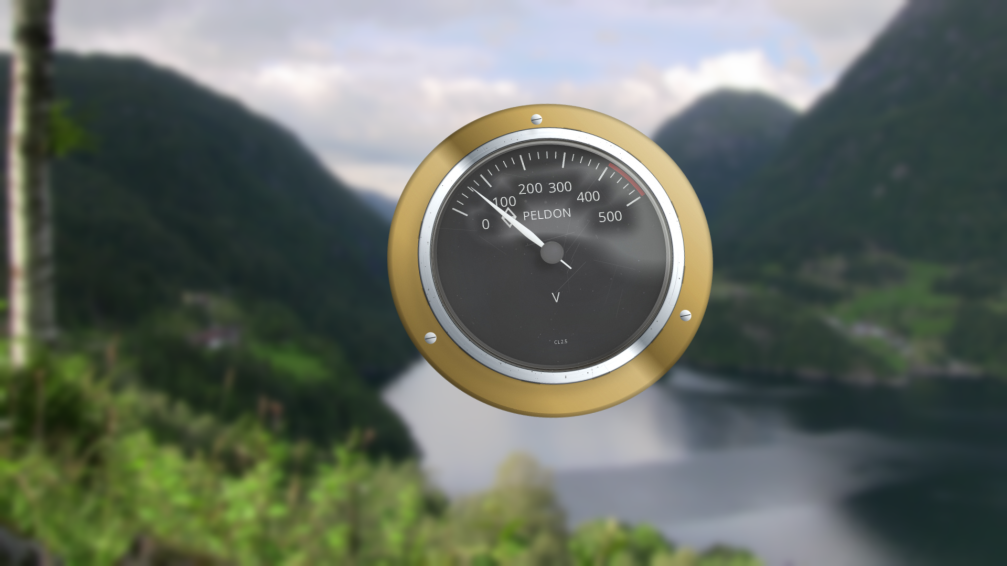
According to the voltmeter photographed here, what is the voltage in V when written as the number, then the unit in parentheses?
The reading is 60 (V)
